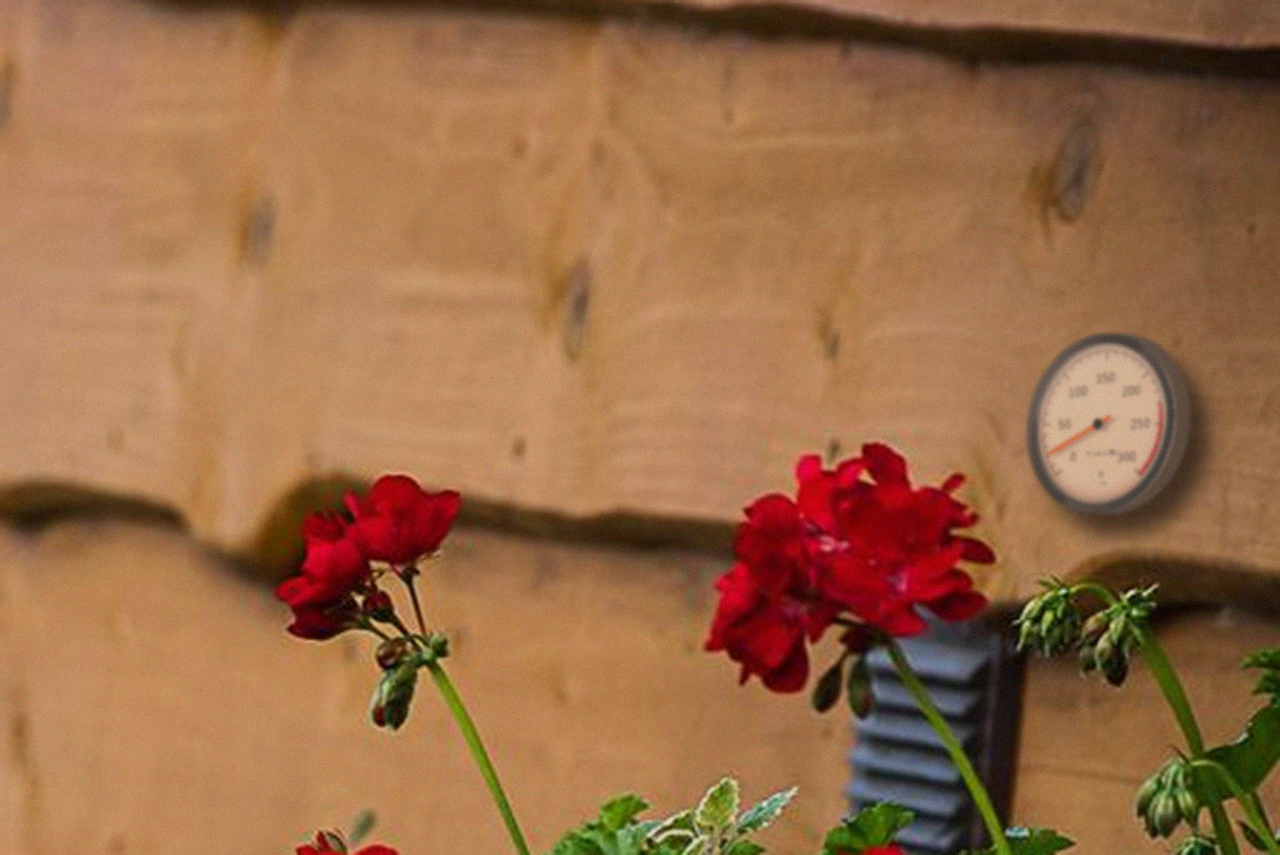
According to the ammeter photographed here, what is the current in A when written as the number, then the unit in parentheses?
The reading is 20 (A)
